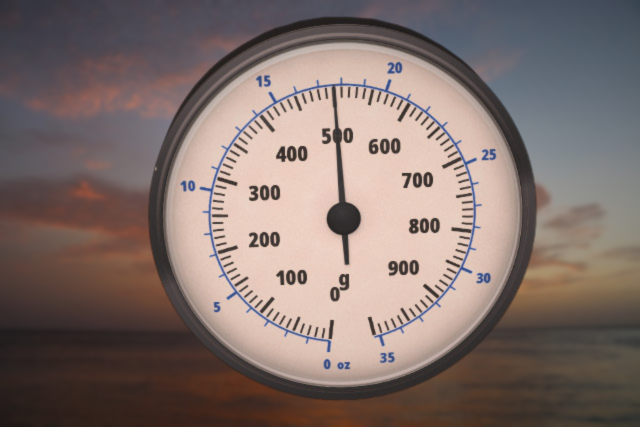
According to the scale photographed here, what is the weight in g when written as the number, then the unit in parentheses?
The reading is 500 (g)
